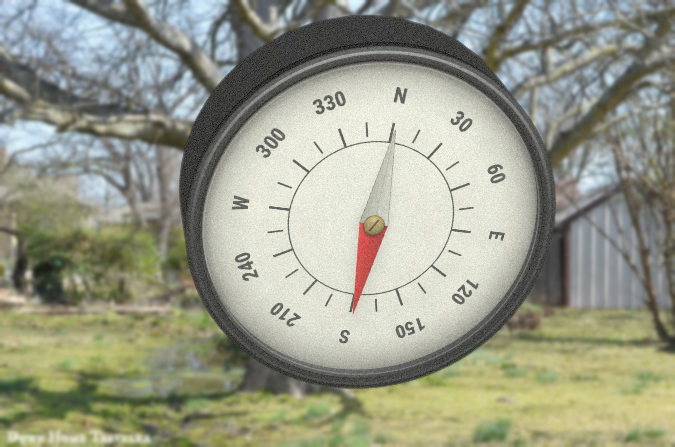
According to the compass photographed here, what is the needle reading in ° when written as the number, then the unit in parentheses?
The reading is 180 (°)
